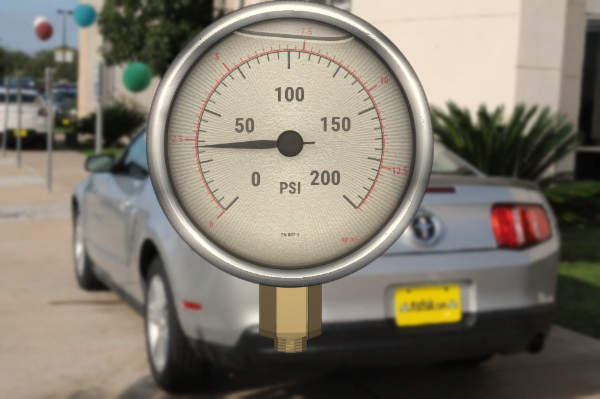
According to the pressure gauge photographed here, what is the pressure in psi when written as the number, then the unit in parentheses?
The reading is 32.5 (psi)
